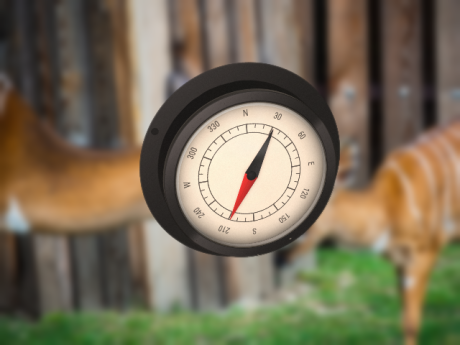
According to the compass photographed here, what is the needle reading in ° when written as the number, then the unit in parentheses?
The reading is 210 (°)
